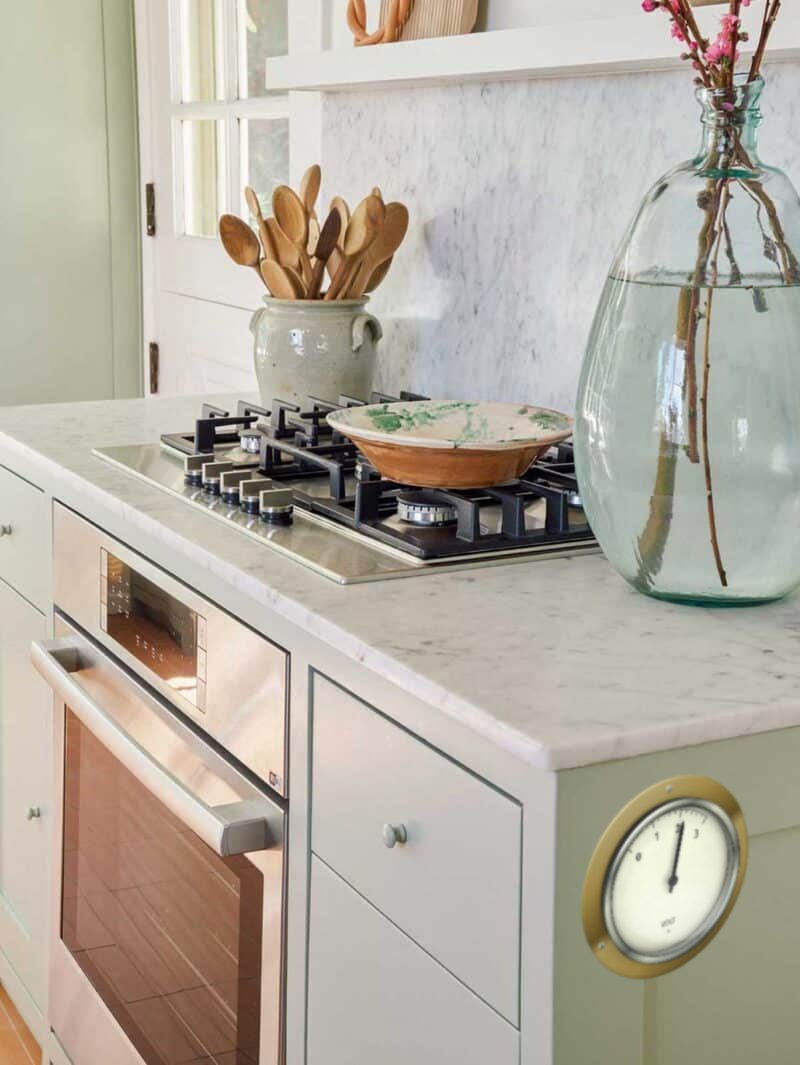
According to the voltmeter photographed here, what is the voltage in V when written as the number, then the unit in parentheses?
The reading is 2 (V)
